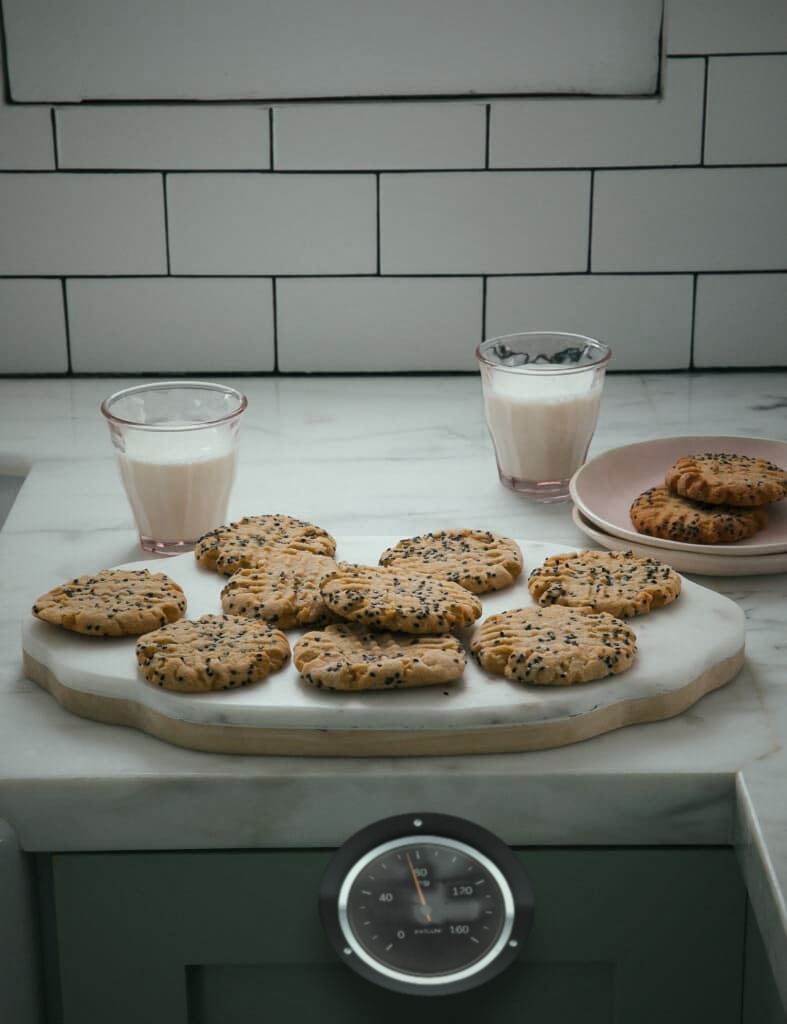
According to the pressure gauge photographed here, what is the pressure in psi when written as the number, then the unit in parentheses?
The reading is 75 (psi)
